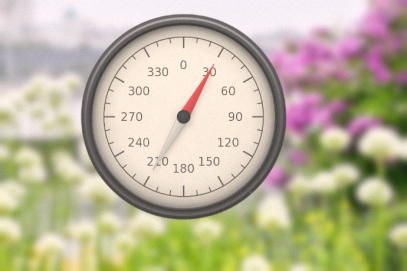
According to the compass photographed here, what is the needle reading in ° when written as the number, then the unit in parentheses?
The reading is 30 (°)
